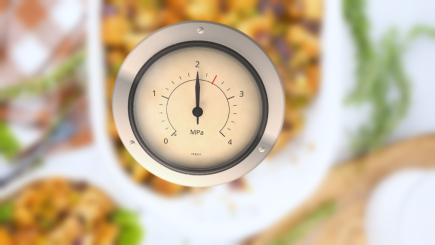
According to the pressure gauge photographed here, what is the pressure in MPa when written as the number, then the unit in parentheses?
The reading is 2 (MPa)
